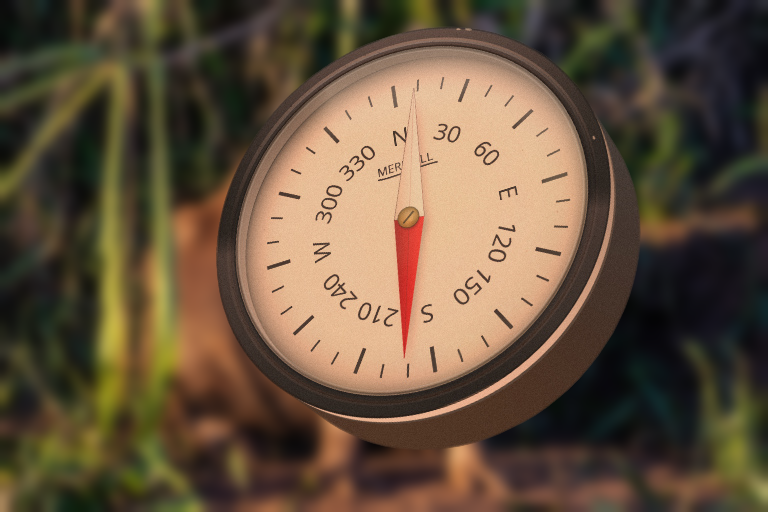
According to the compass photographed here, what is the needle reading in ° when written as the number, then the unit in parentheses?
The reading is 190 (°)
